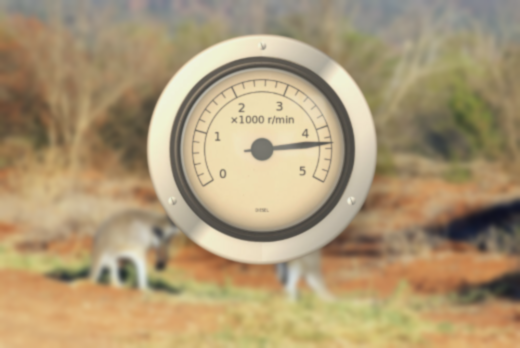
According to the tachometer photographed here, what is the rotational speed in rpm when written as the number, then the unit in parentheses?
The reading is 4300 (rpm)
